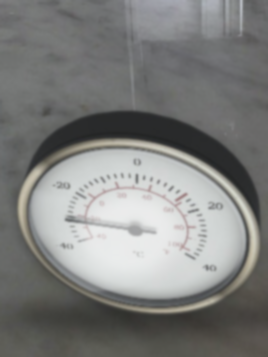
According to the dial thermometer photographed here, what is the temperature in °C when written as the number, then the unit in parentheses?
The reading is -30 (°C)
